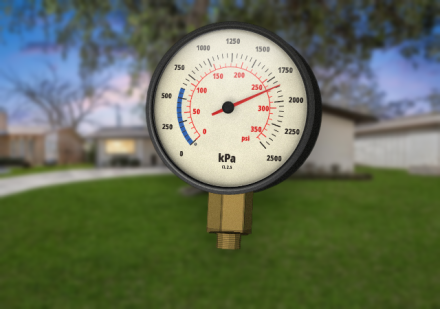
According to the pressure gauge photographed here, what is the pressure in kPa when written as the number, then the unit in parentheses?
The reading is 1850 (kPa)
